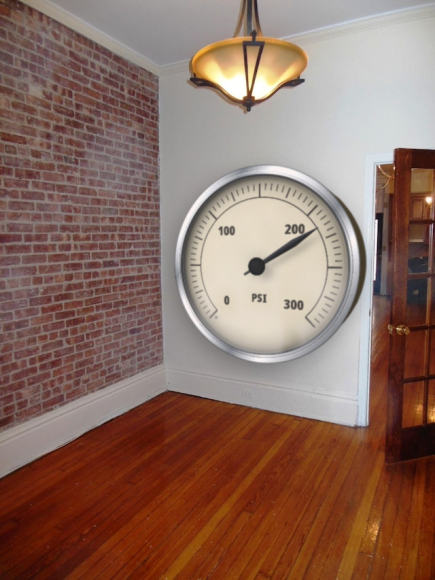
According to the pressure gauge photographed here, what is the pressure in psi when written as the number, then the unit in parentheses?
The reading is 215 (psi)
